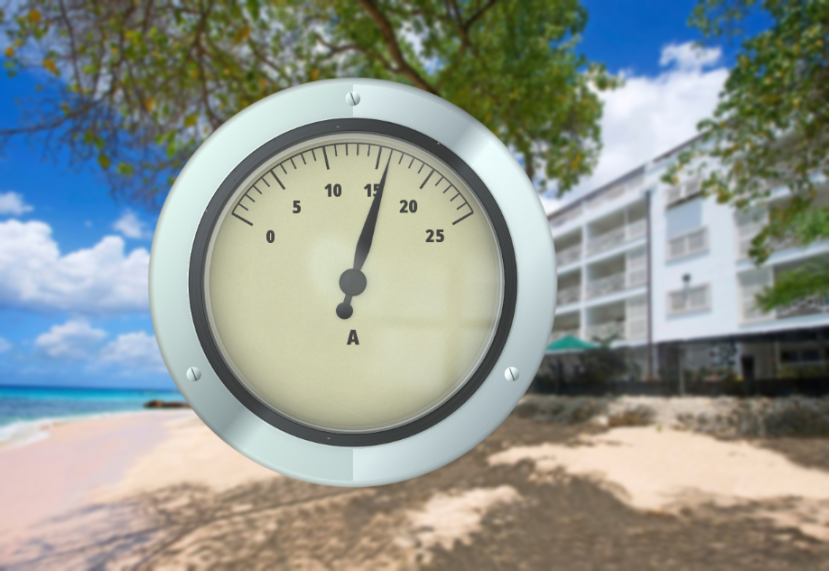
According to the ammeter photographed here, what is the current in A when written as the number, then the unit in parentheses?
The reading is 16 (A)
